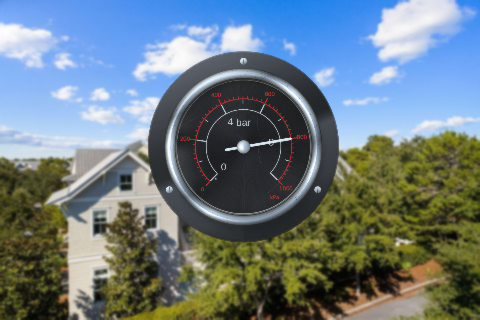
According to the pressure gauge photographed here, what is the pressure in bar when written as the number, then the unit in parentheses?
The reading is 8 (bar)
